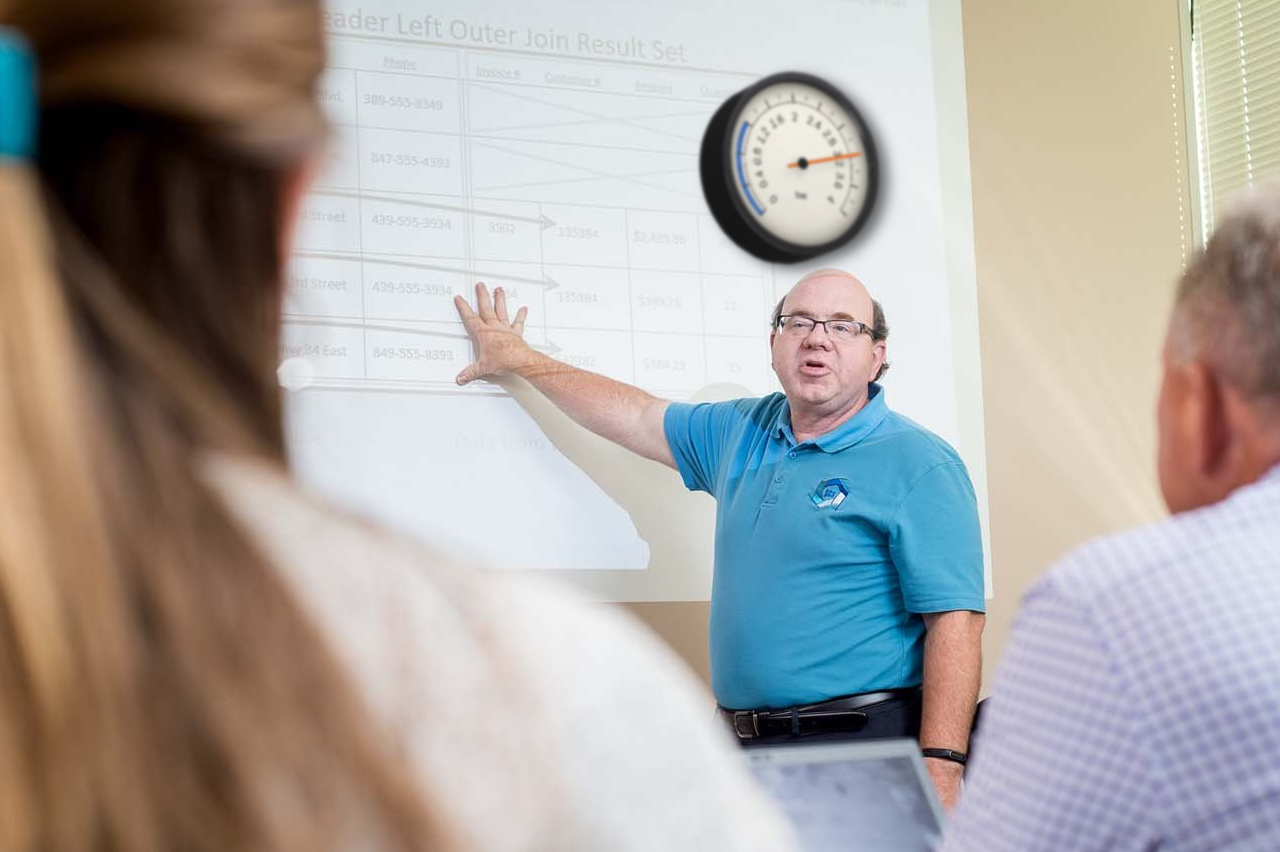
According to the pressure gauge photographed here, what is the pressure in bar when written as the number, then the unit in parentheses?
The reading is 3.2 (bar)
